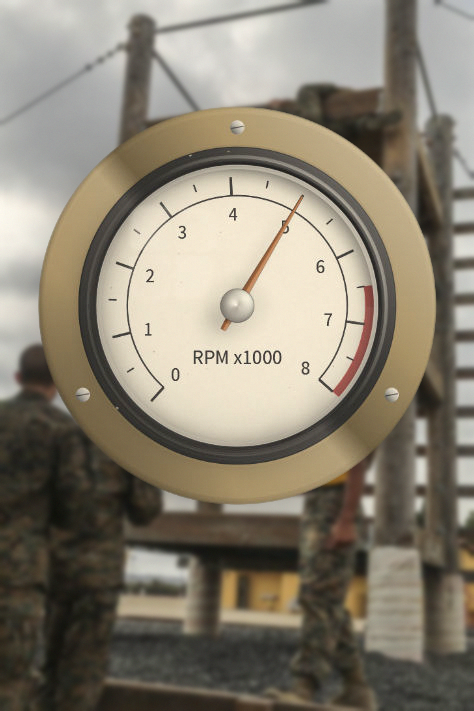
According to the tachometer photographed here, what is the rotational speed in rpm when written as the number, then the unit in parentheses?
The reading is 5000 (rpm)
